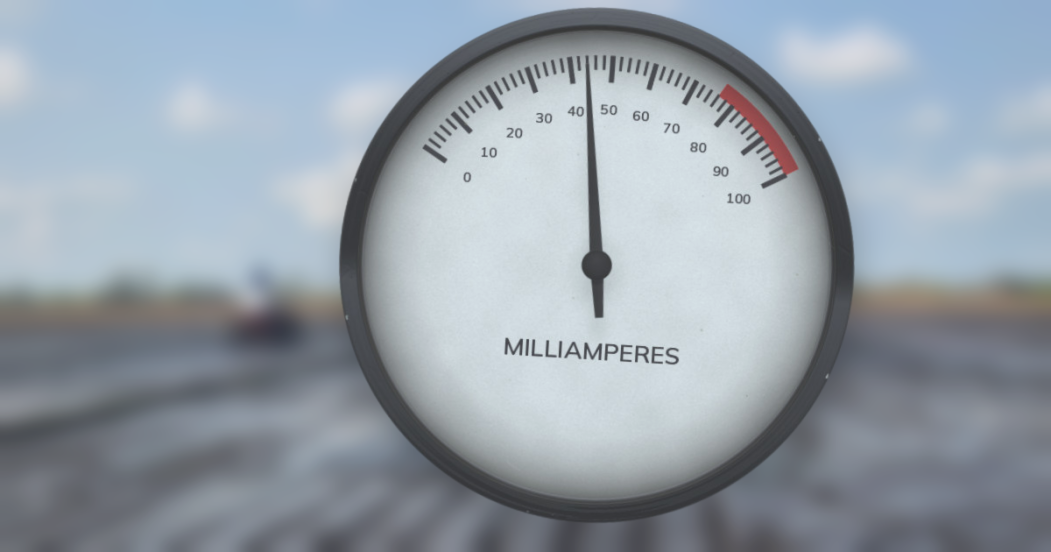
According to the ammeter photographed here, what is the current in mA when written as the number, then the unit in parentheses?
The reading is 44 (mA)
